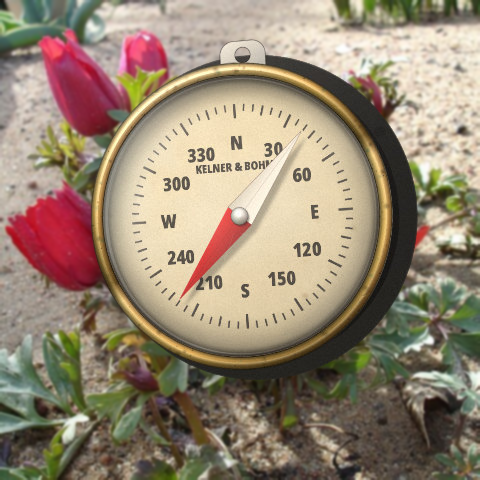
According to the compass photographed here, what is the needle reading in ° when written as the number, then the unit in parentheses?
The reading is 220 (°)
